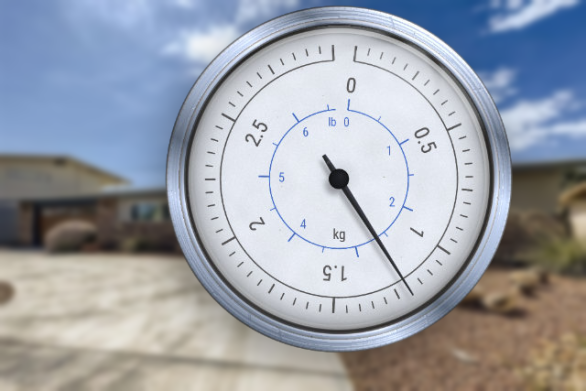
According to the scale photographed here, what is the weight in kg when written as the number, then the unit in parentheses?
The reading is 1.2 (kg)
